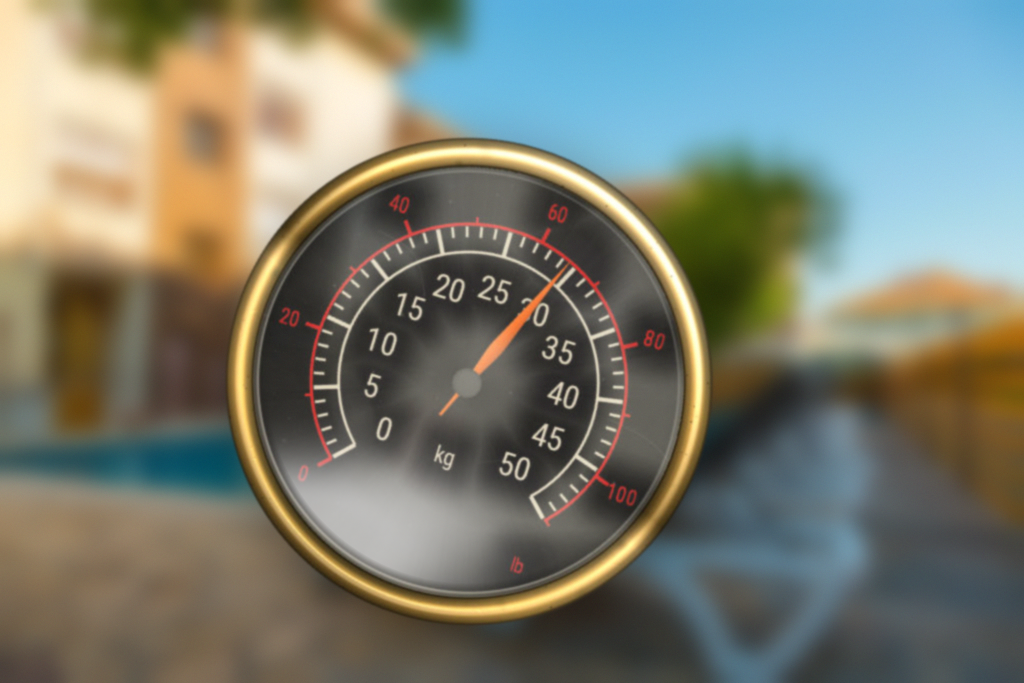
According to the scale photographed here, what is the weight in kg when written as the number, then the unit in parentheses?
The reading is 29.5 (kg)
